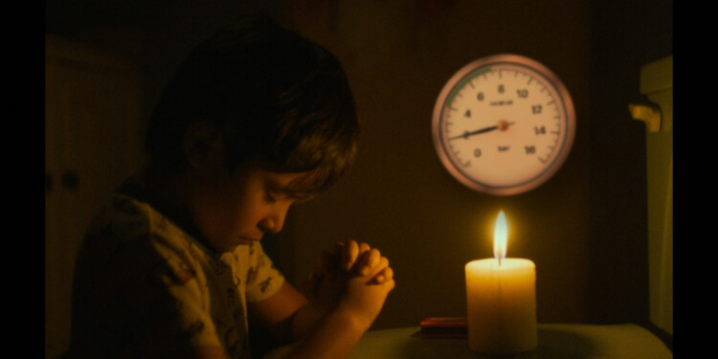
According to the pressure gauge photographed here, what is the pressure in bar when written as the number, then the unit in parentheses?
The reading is 2 (bar)
